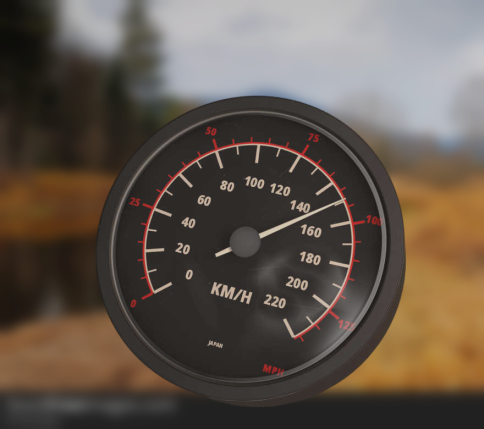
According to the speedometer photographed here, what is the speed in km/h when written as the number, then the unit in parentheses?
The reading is 150 (km/h)
